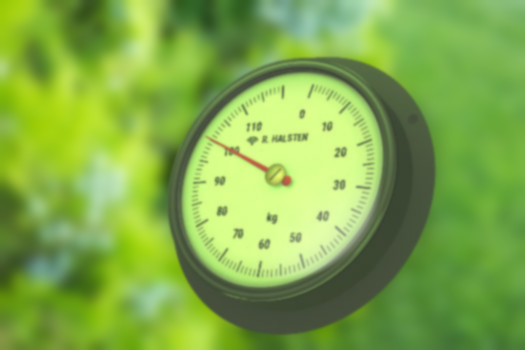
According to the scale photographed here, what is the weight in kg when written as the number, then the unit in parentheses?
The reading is 100 (kg)
